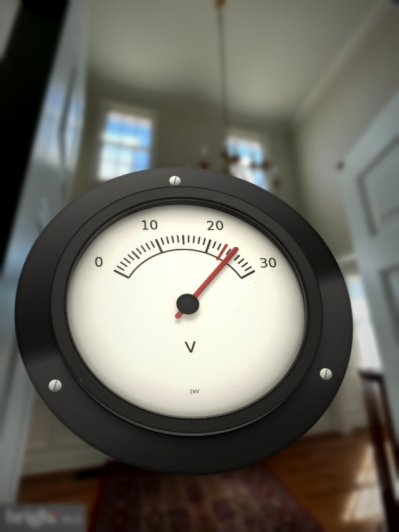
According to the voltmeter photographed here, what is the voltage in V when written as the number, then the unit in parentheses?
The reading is 25 (V)
